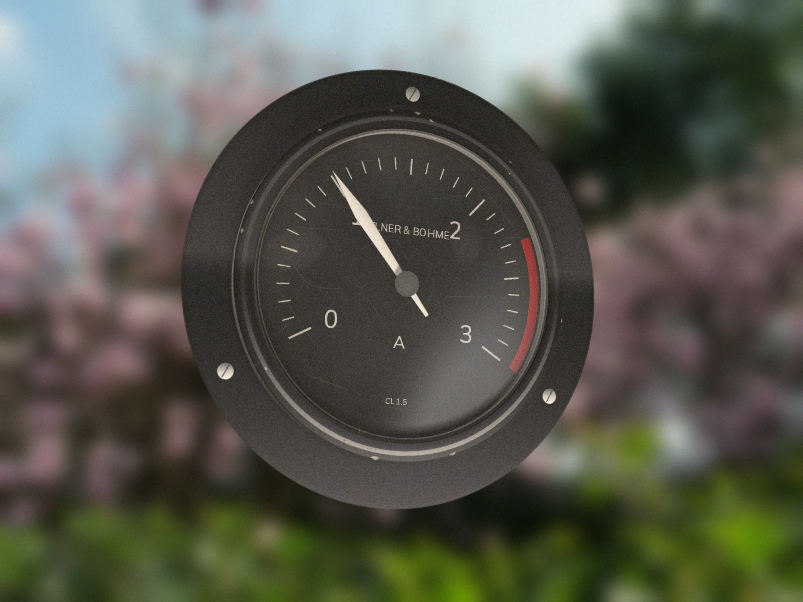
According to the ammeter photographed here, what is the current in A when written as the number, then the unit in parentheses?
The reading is 1 (A)
